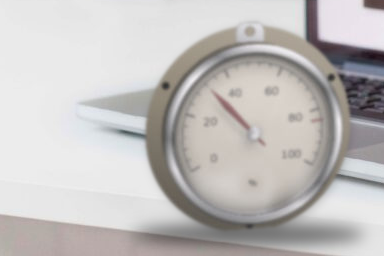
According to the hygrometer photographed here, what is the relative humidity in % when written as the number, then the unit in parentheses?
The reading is 32 (%)
